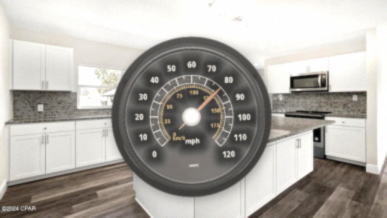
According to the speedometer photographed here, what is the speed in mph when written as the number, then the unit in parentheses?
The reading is 80 (mph)
